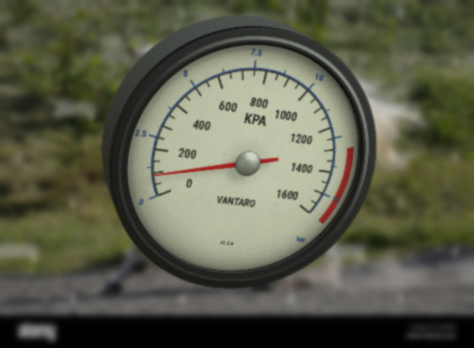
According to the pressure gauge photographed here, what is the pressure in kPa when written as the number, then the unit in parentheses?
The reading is 100 (kPa)
